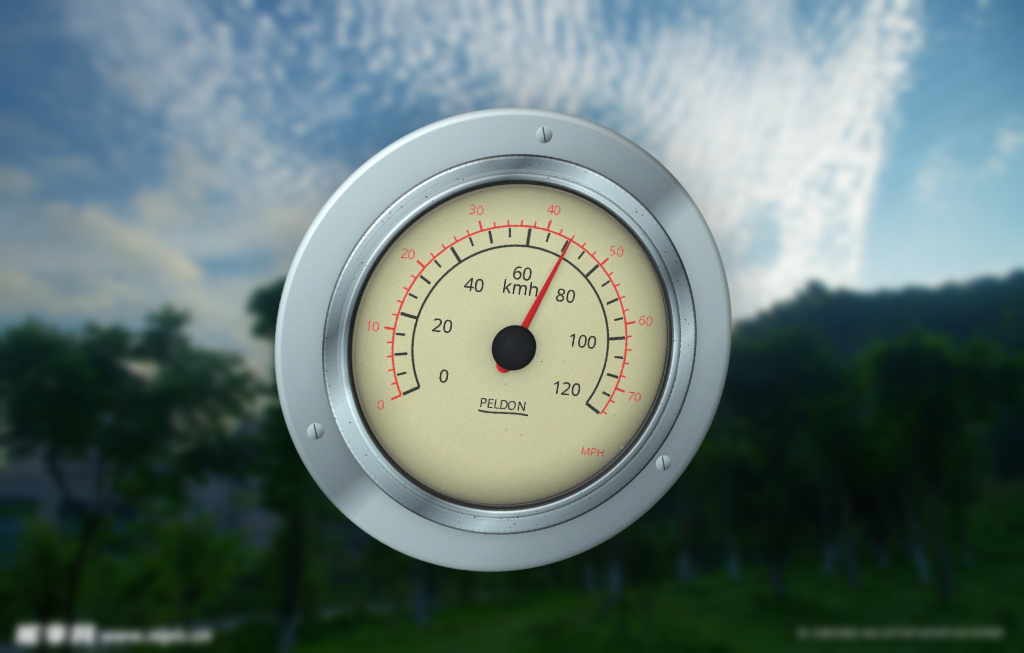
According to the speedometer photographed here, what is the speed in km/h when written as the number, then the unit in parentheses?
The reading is 70 (km/h)
